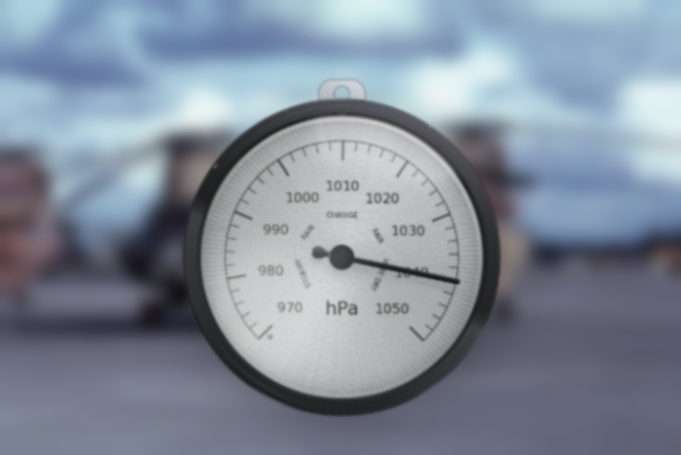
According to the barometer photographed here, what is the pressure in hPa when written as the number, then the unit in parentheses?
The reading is 1040 (hPa)
